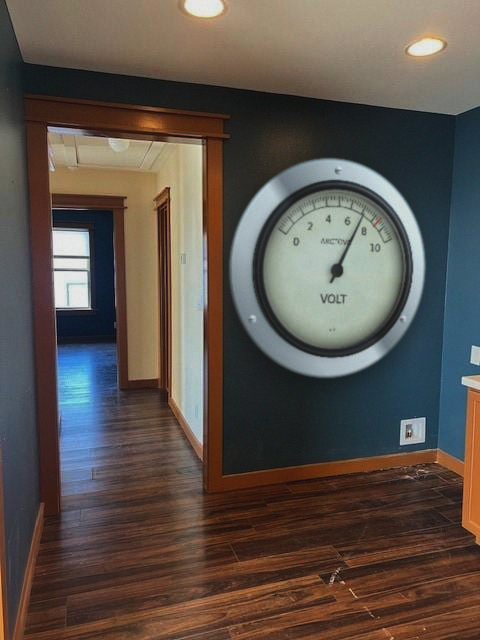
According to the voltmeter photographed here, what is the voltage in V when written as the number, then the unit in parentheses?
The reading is 7 (V)
